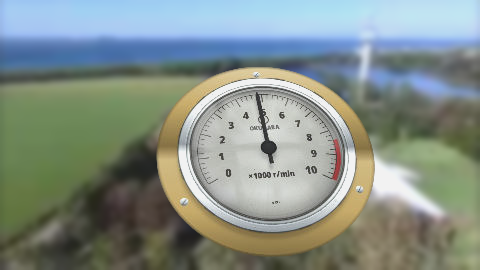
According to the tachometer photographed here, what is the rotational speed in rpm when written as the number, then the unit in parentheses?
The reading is 4800 (rpm)
